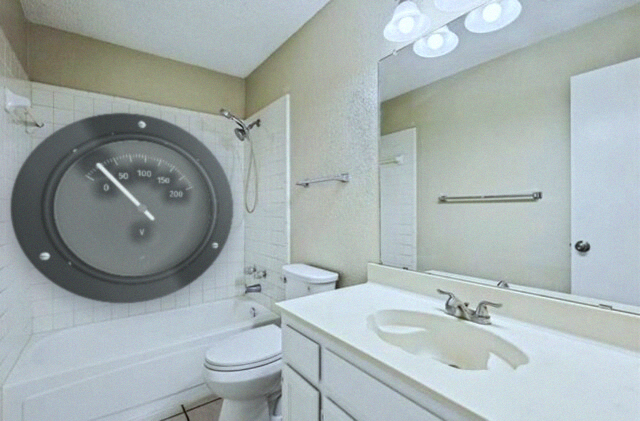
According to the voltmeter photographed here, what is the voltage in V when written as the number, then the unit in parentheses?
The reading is 25 (V)
